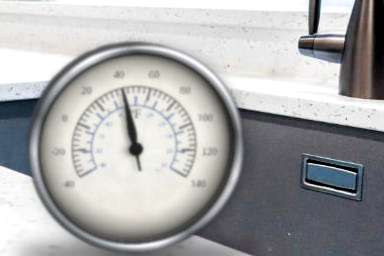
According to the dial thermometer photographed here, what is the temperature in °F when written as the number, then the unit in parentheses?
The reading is 40 (°F)
